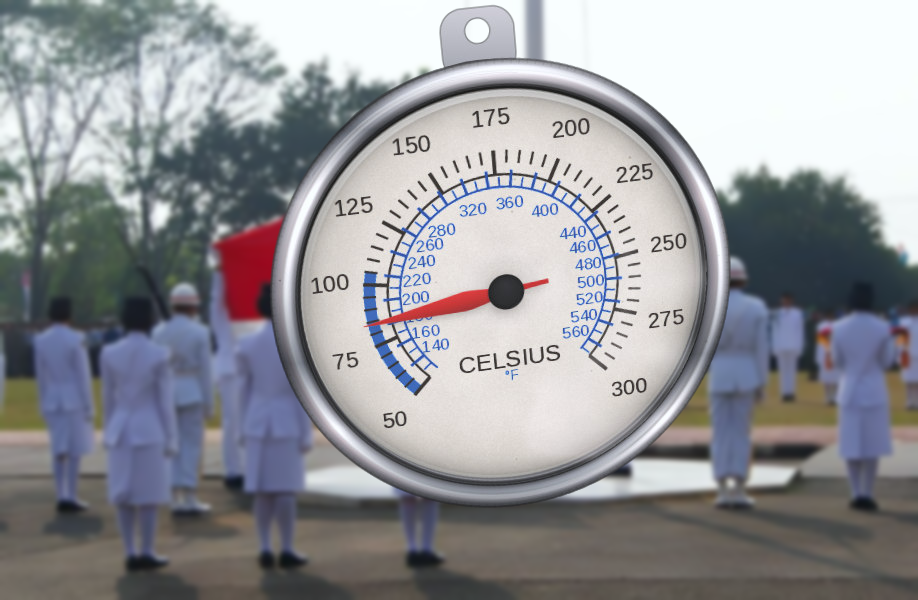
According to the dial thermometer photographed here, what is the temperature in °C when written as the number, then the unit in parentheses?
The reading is 85 (°C)
